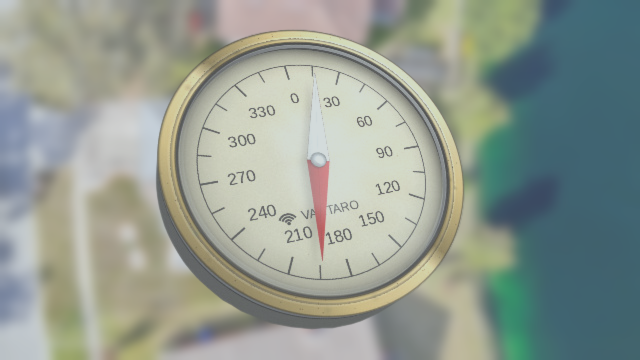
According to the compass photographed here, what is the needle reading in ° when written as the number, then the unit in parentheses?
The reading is 195 (°)
